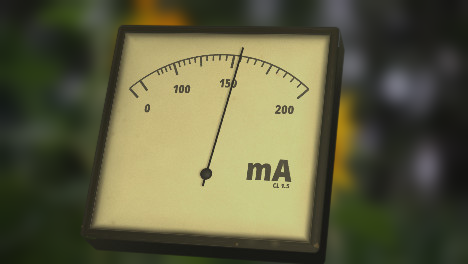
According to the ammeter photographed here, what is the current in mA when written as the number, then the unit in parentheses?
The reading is 155 (mA)
